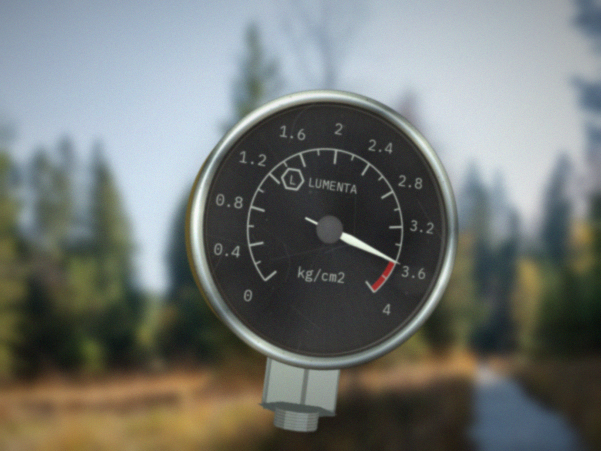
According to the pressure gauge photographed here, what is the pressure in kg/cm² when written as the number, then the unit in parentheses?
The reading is 3.6 (kg/cm²)
